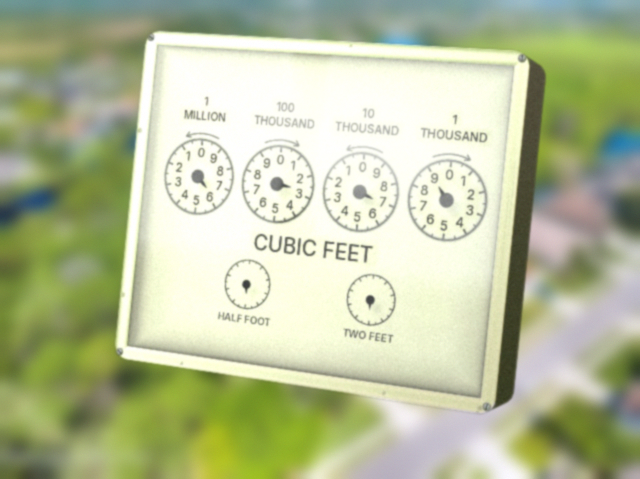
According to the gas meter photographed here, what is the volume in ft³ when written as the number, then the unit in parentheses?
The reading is 626900 (ft³)
